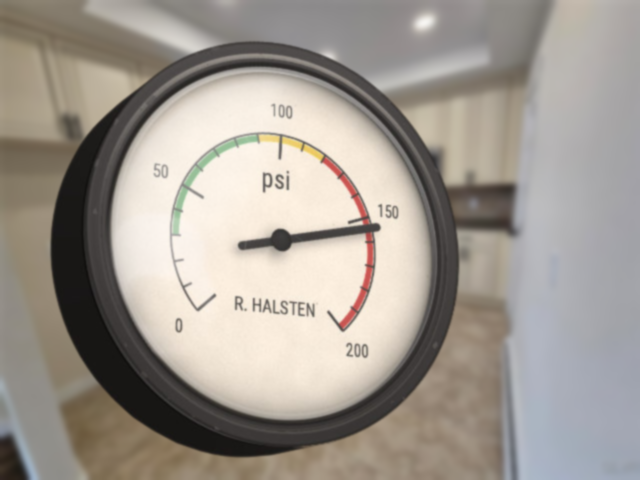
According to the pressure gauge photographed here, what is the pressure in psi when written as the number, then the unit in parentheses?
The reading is 155 (psi)
